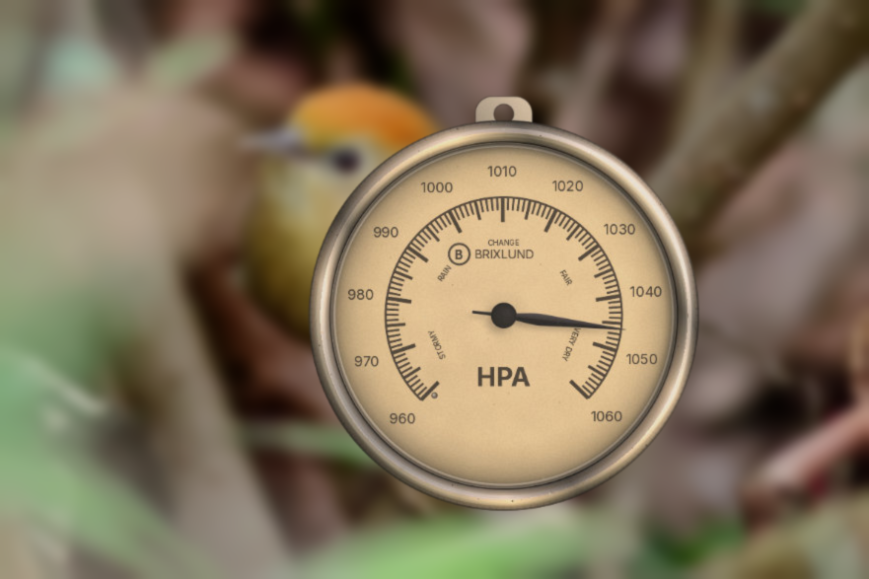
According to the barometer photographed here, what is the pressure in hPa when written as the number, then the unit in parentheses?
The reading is 1046 (hPa)
